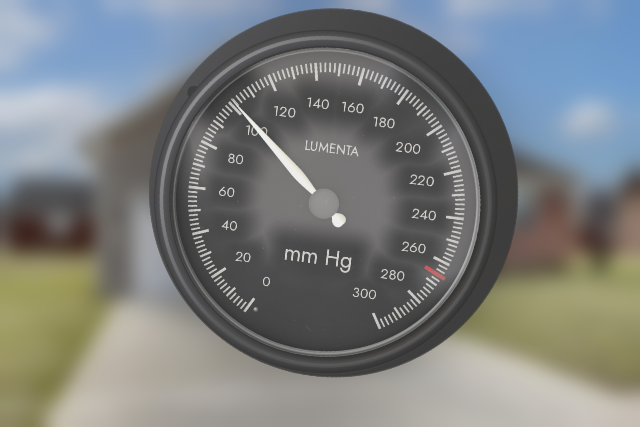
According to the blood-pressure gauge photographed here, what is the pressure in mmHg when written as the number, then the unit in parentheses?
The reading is 102 (mmHg)
